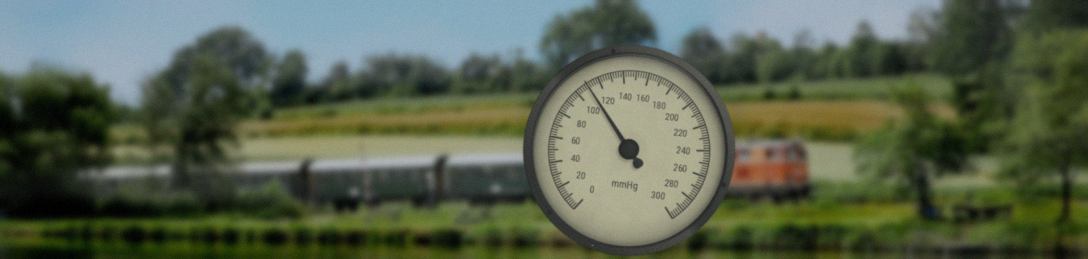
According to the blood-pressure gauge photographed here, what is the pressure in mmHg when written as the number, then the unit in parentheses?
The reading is 110 (mmHg)
